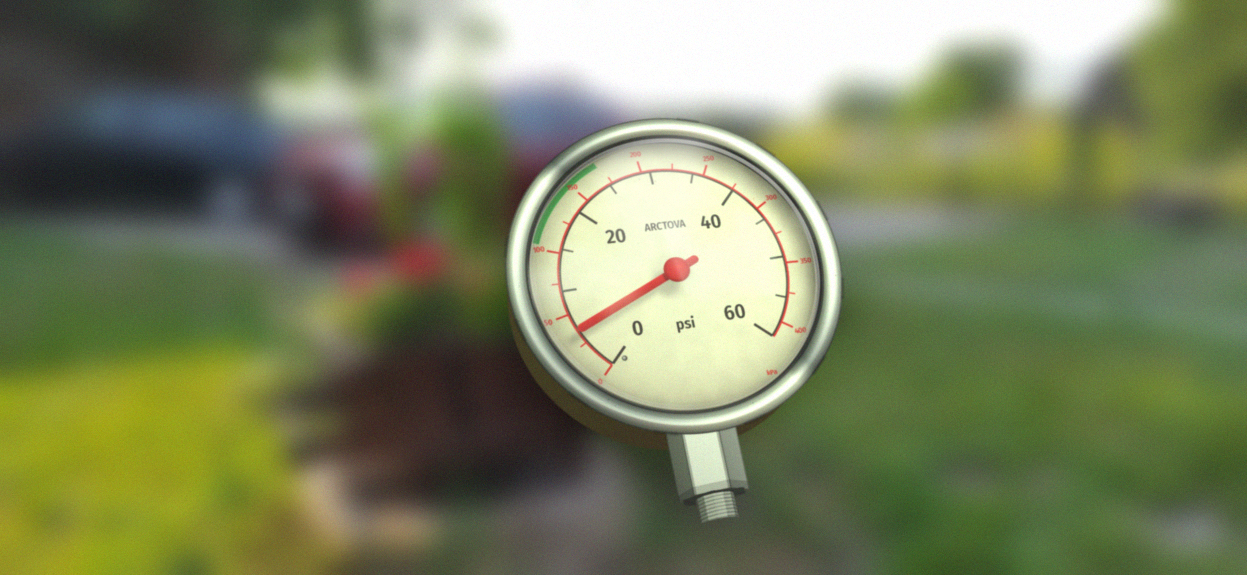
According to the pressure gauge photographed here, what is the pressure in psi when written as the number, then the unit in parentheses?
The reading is 5 (psi)
